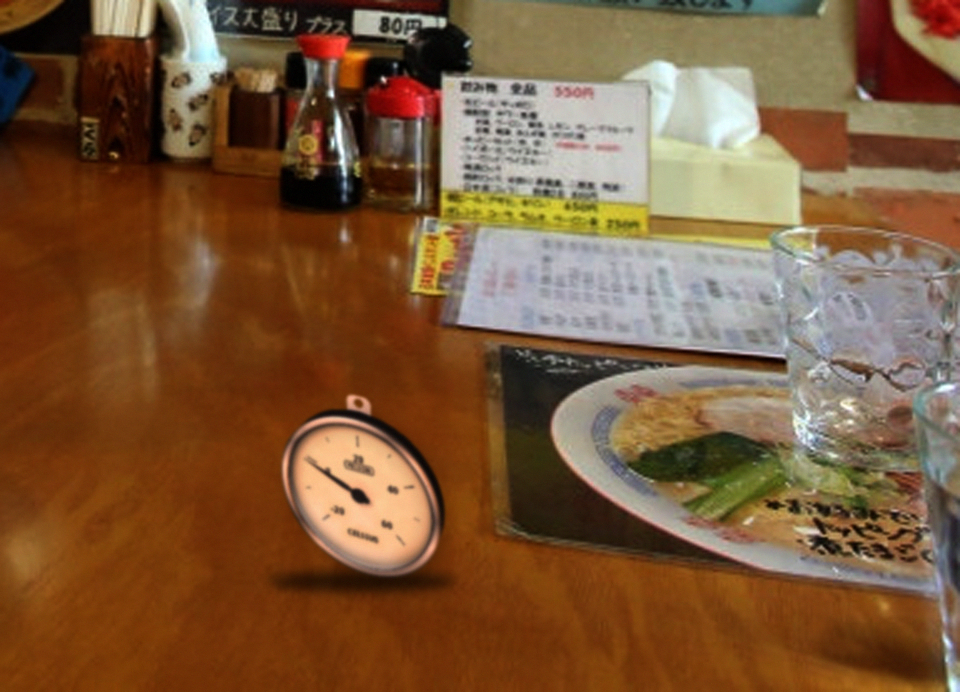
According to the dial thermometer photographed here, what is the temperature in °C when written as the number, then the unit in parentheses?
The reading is 0 (°C)
